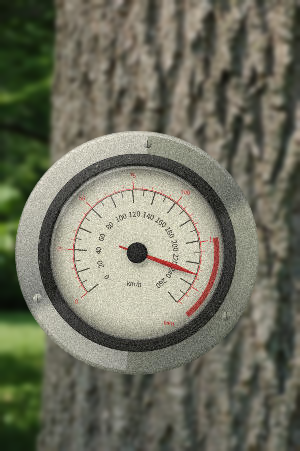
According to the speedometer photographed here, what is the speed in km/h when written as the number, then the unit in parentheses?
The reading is 230 (km/h)
